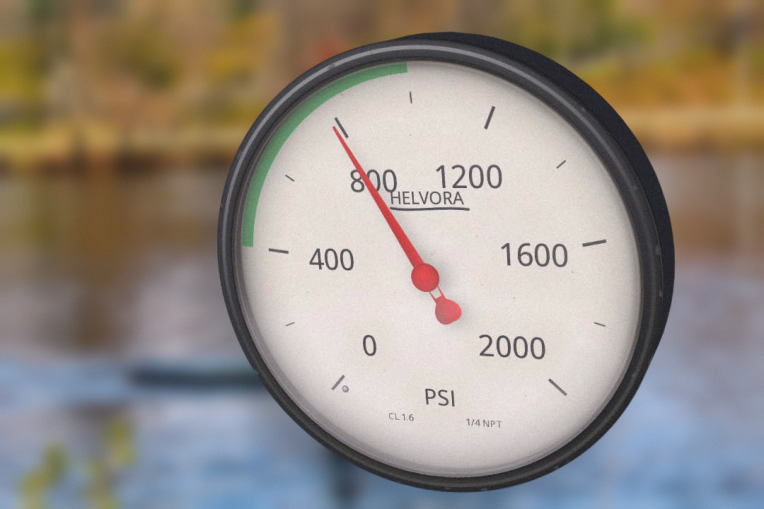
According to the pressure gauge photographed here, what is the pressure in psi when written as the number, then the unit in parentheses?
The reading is 800 (psi)
